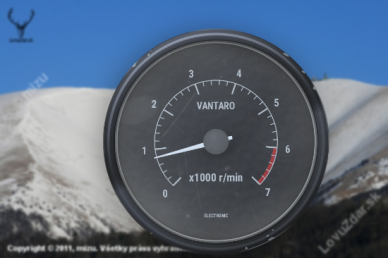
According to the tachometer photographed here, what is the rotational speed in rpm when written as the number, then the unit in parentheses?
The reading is 800 (rpm)
